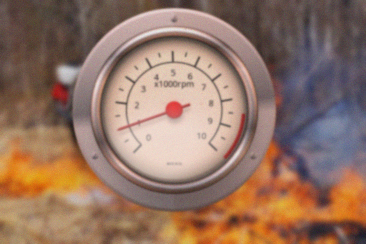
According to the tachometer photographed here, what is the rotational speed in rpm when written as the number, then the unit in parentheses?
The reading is 1000 (rpm)
